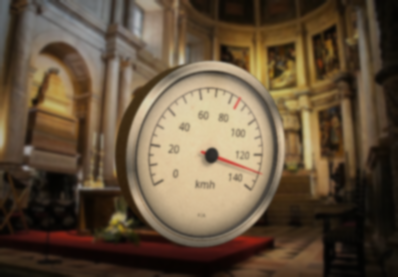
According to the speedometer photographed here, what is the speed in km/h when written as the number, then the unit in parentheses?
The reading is 130 (km/h)
